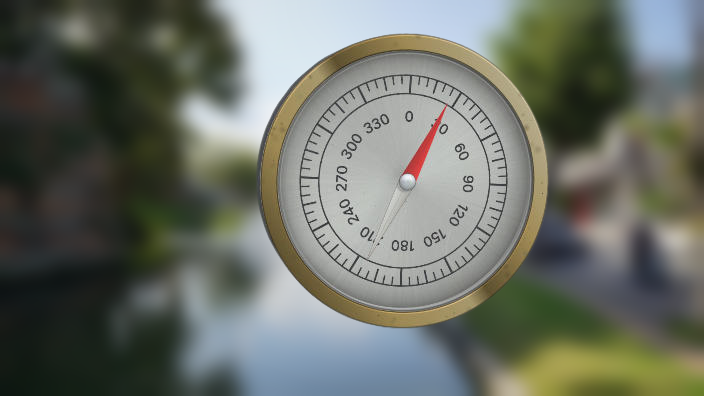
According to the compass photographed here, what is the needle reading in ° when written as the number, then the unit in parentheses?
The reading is 25 (°)
